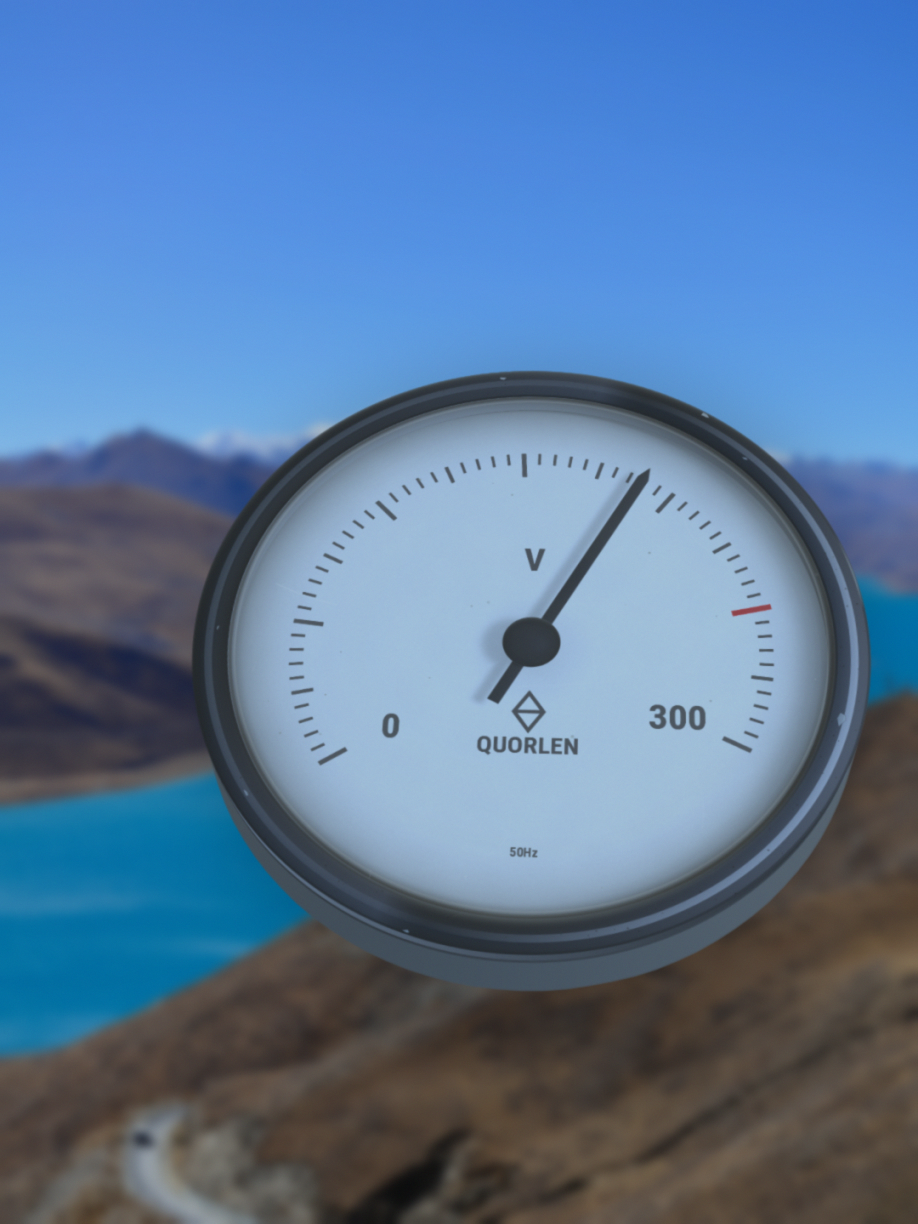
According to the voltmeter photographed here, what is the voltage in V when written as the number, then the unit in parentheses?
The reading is 190 (V)
